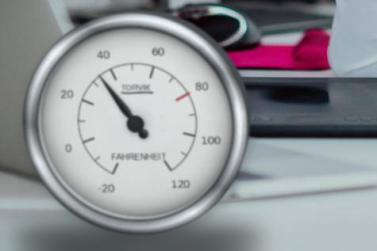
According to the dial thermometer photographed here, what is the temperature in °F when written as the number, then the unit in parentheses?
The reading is 35 (°F)
